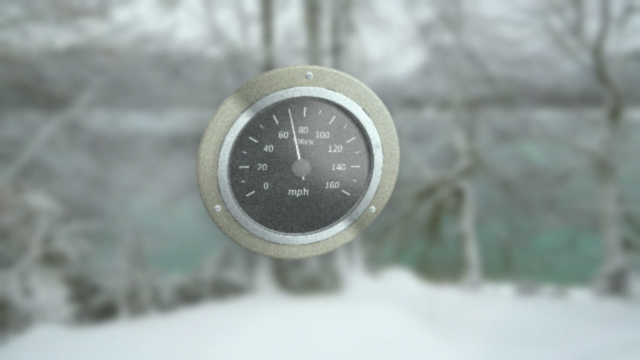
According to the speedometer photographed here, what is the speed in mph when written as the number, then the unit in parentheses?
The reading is 70 (mph)
